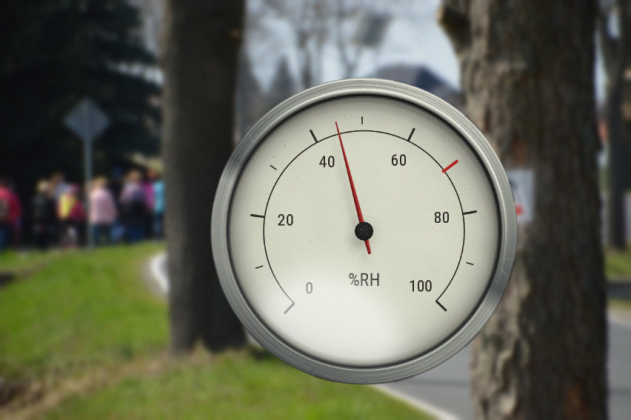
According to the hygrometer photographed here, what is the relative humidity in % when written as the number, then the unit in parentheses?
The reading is 45 (%)
